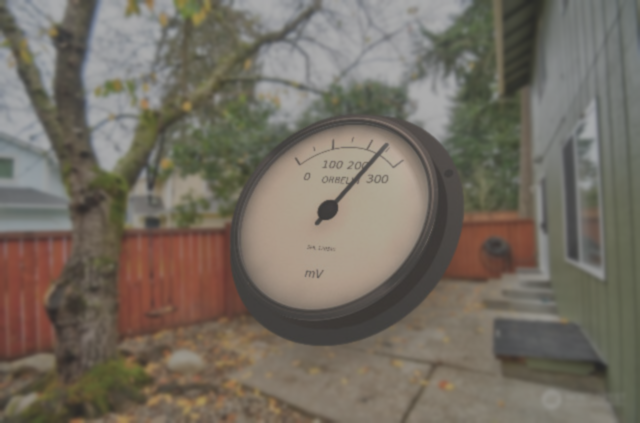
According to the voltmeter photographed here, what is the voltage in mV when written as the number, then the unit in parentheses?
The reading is 250 (mV)
